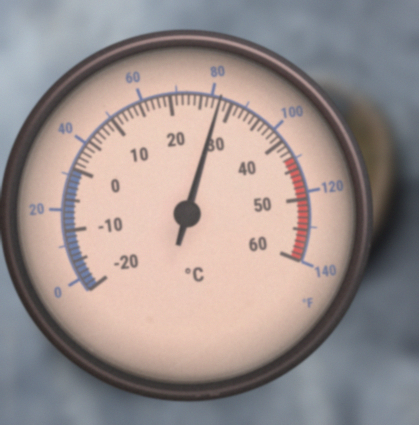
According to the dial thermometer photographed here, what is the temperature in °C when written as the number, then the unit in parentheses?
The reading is 28 (°C)
